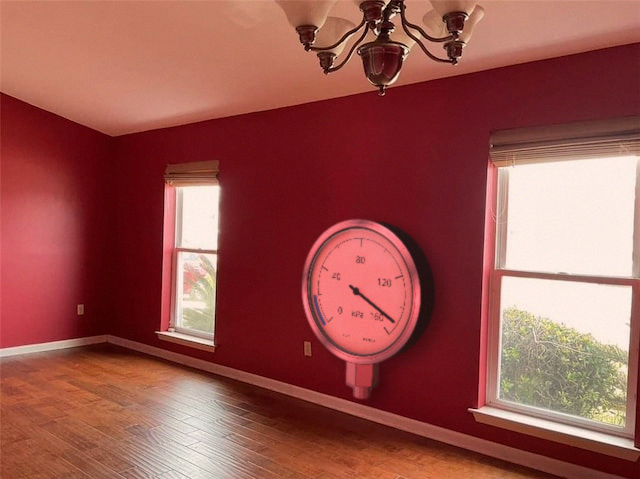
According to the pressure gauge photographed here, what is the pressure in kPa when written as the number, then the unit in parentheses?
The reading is 150 (kPa)
